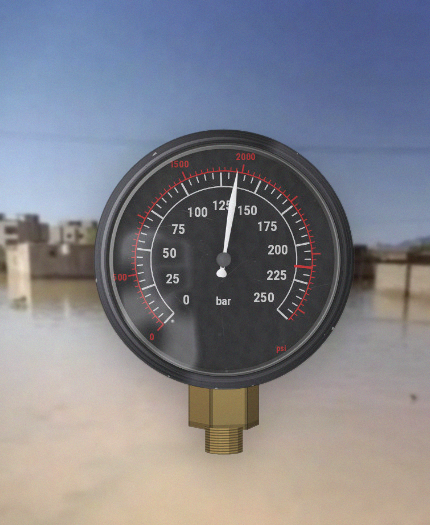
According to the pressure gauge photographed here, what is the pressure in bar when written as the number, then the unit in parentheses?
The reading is 135 (bar)
